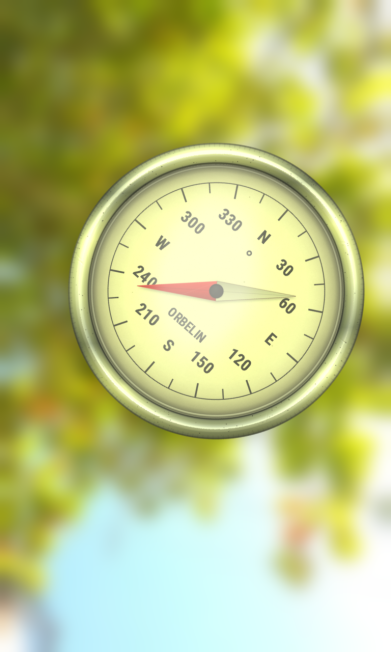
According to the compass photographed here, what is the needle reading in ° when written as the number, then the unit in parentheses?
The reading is 232.5 (°)
